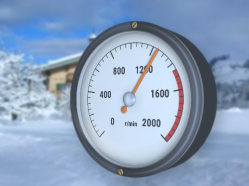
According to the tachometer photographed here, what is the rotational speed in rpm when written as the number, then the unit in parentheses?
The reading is 1250 (rpm)
